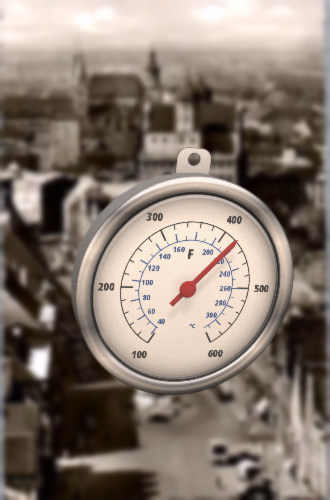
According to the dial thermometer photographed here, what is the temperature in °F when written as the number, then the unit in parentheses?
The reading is 420 (°F)
